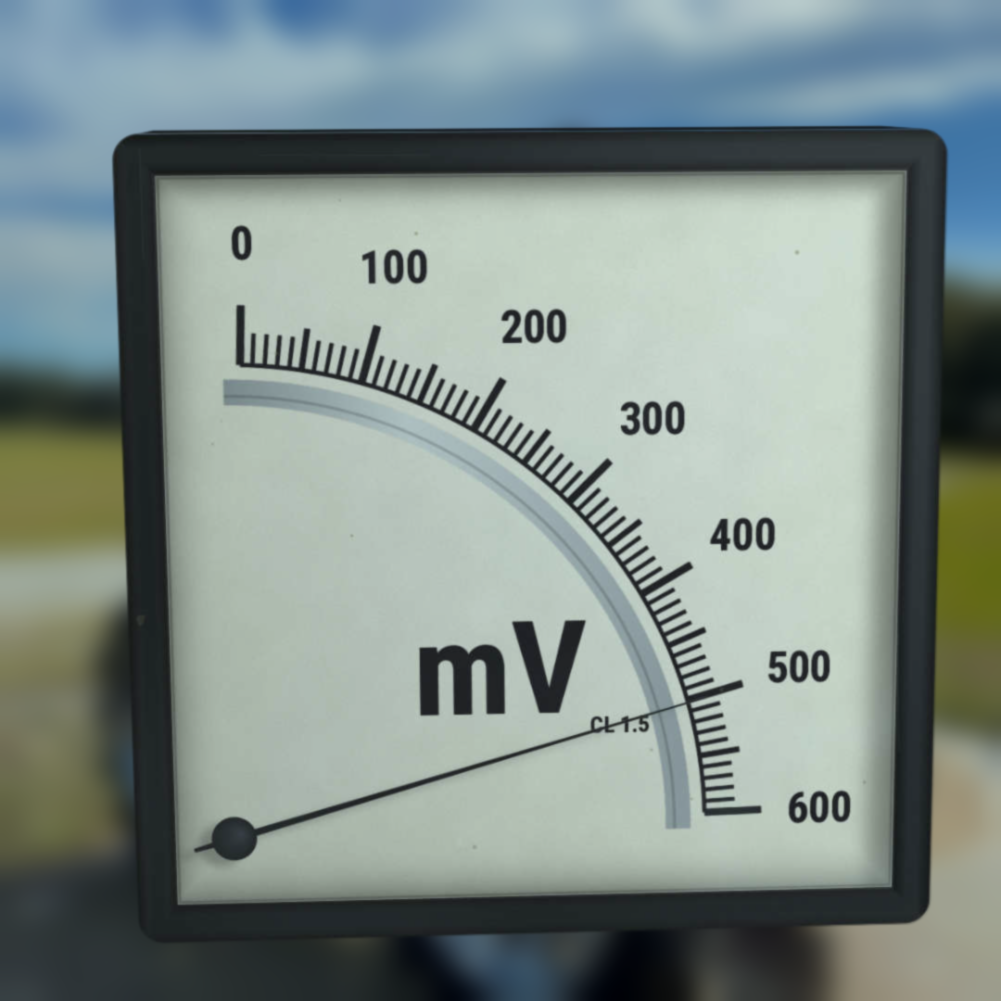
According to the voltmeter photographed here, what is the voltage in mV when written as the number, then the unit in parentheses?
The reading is 500 (mV)
